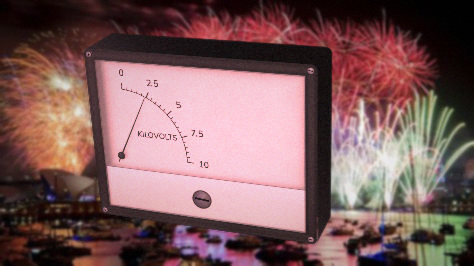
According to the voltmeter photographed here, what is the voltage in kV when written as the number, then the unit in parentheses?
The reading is 2.5 (kV)
